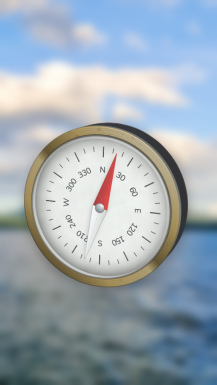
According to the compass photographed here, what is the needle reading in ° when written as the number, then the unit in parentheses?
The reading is 15 (°)
